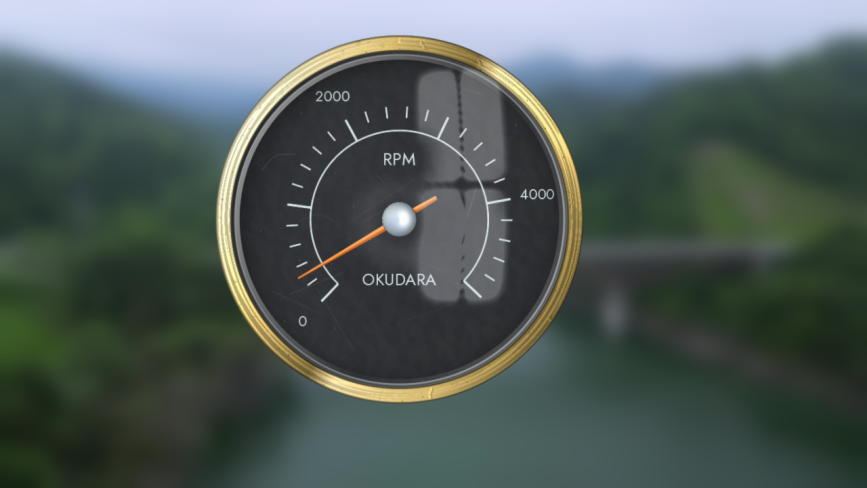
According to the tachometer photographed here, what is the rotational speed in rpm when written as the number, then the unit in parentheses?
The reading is 300 (rpm)
